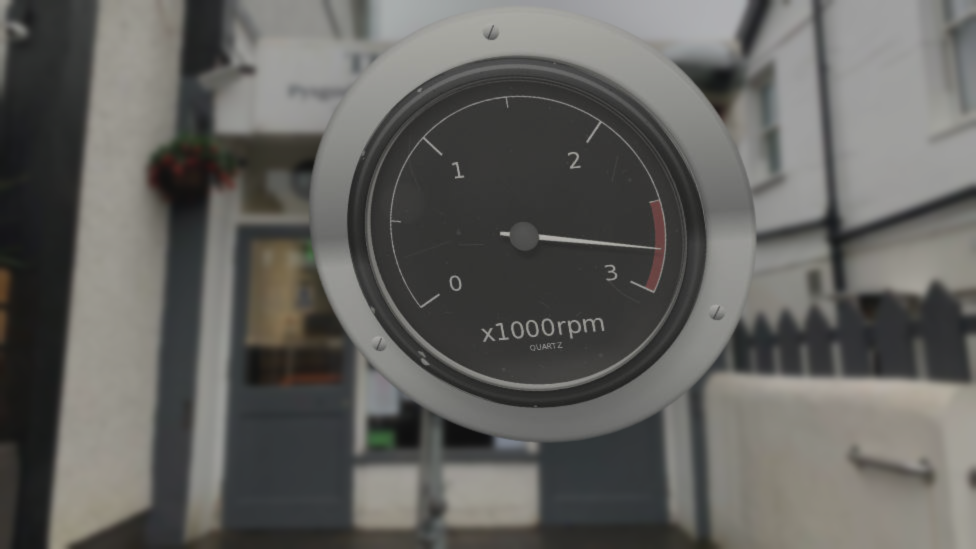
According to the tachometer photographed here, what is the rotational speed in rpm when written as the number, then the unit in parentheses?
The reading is 2750 (rpm)
